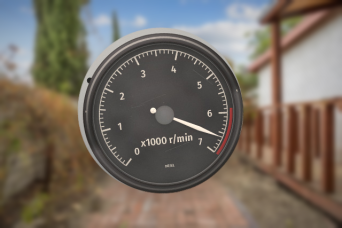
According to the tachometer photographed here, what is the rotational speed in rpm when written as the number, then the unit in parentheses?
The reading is 6600 (rpm)
